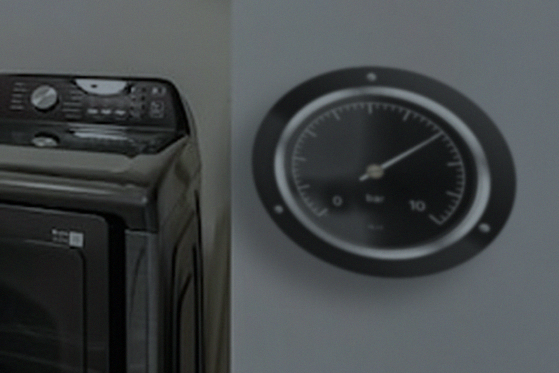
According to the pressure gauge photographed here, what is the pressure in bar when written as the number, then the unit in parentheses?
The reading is 7 (bar)
